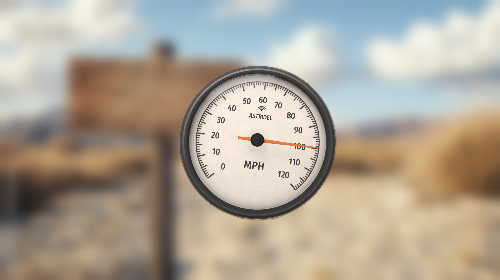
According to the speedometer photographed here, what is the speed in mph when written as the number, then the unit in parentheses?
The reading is 100 (mph)
